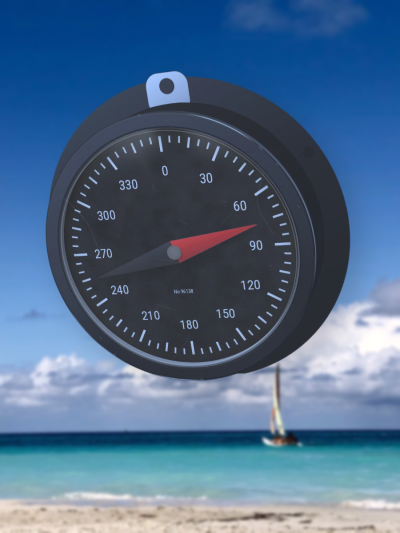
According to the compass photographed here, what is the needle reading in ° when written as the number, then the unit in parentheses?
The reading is 75 (°)
